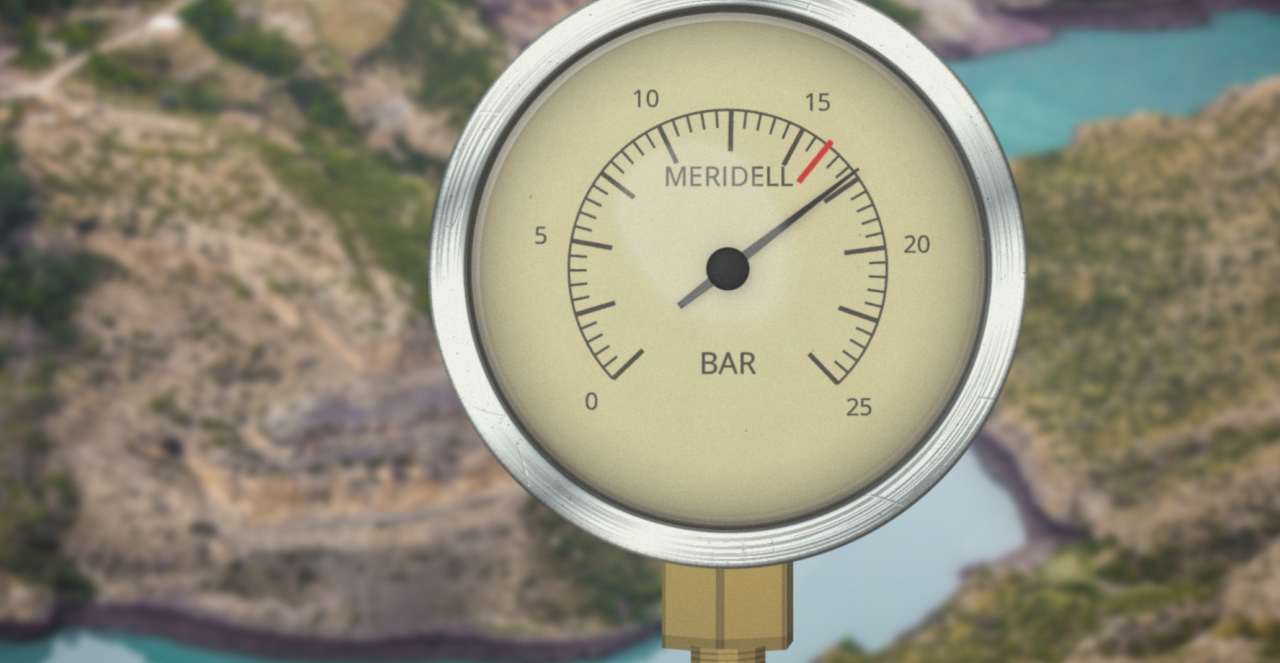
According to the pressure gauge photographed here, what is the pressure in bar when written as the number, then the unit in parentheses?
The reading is 17.25 (bar)
